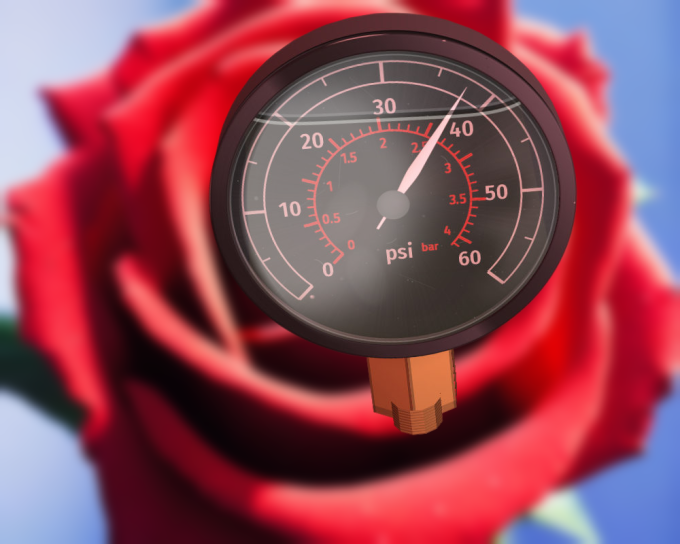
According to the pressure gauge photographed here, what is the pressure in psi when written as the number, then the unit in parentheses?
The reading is 37.5 (psi)
